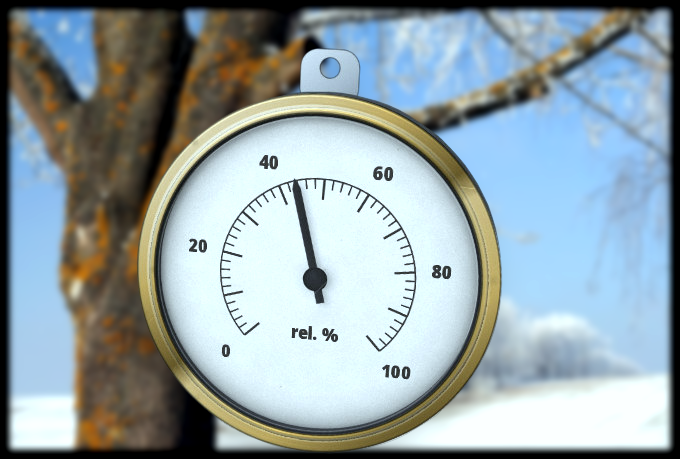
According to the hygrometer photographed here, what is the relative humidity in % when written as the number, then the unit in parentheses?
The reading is 44 (%)
